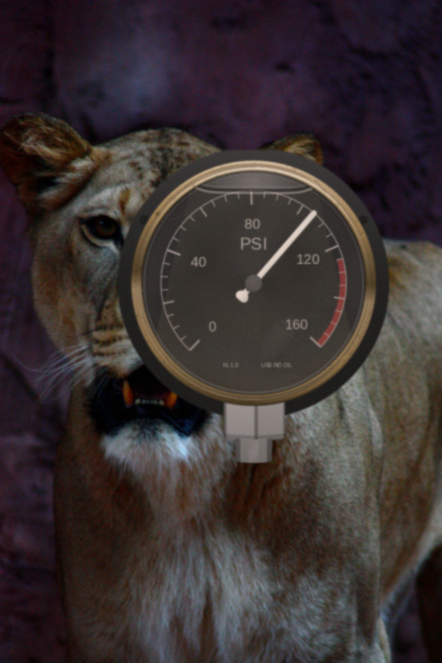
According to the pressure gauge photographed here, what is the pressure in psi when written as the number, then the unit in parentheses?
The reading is 105 (psi)
